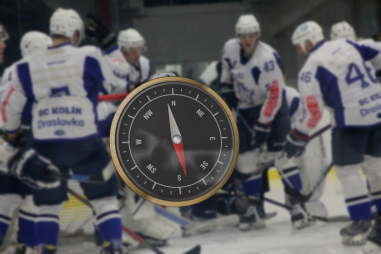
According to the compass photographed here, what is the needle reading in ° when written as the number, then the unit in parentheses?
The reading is 170 (°)
